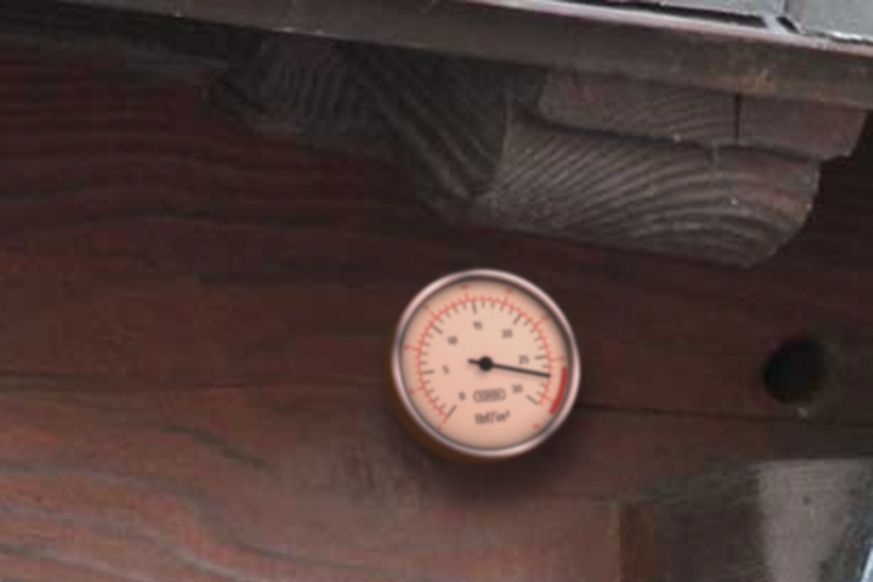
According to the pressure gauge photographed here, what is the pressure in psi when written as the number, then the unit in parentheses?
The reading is 27 (psi)
